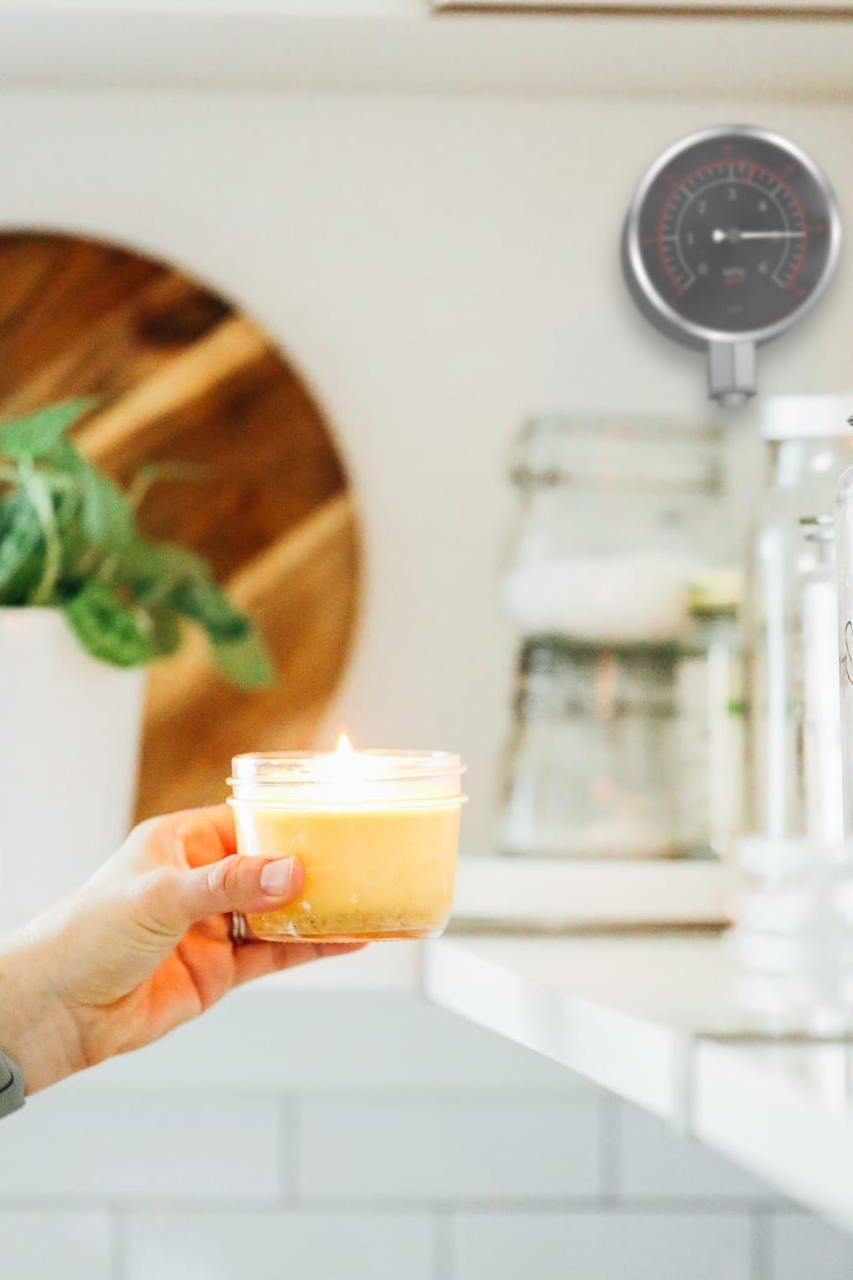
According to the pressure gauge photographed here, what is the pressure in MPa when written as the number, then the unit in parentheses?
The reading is 5 (MPa)
